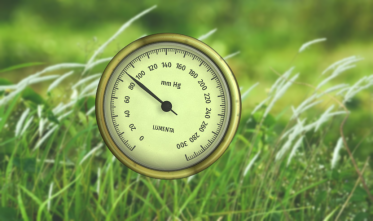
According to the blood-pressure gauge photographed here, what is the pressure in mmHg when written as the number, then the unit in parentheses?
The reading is 90 (mmHg)
